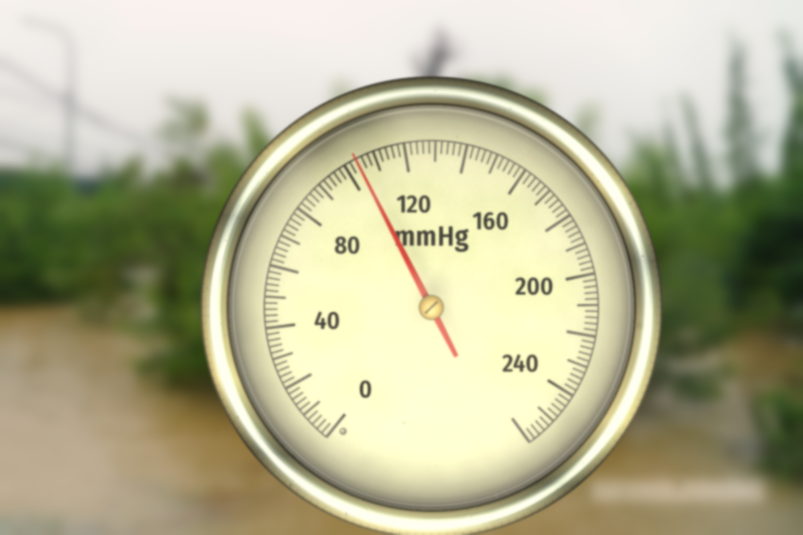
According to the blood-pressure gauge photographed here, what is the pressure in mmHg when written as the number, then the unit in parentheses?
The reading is 104 (mmHg)
